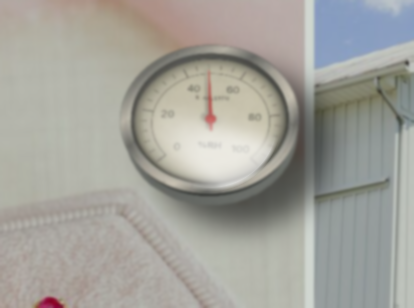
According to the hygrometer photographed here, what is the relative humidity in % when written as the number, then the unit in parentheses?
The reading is 48 (%)
